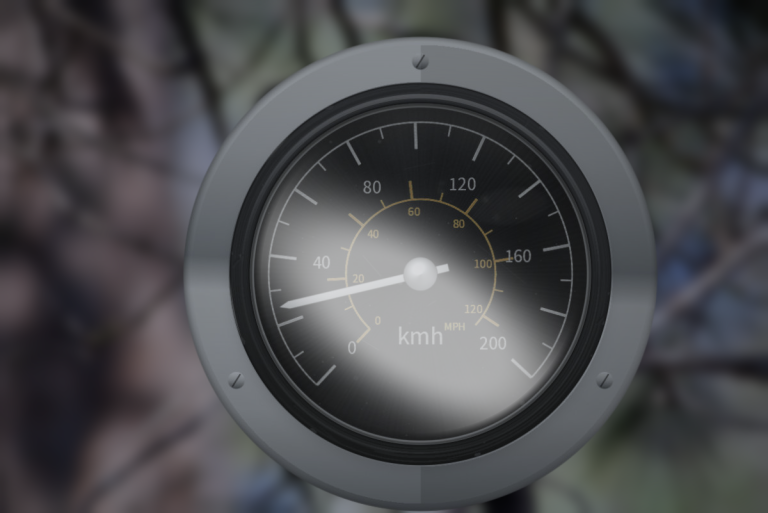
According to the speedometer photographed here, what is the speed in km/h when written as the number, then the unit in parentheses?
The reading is 25 (km/h)
